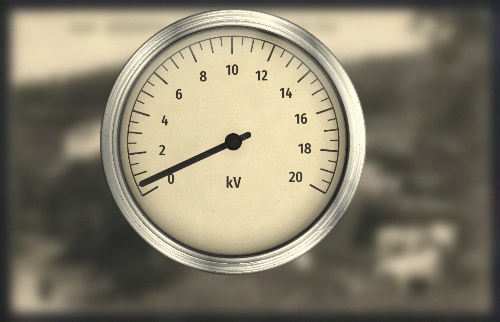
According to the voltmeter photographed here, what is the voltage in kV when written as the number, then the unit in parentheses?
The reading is 0.5 (kV)
